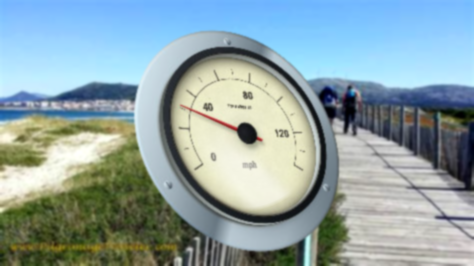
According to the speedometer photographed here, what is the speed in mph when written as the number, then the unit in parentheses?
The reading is 30 (mph)
